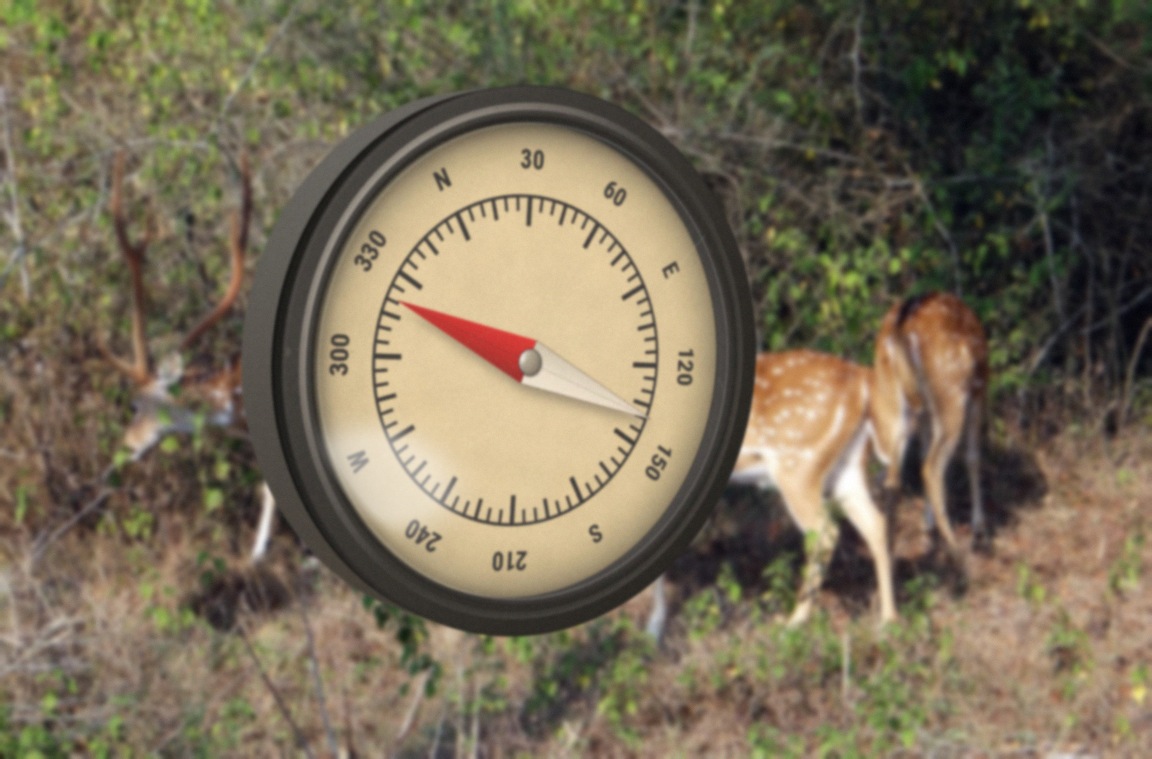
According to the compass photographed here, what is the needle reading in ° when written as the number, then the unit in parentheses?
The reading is 320 (°)
